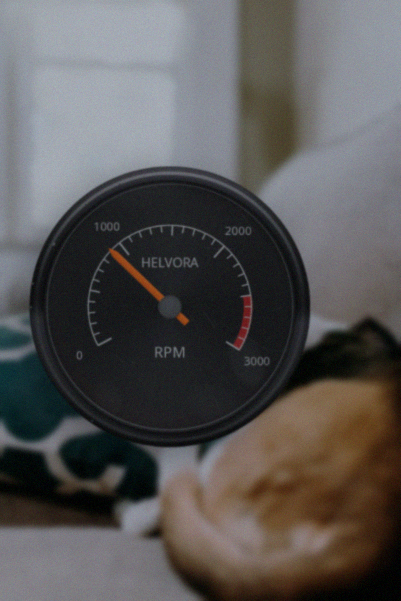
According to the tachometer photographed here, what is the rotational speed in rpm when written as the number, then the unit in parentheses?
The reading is 900 (rpm)
